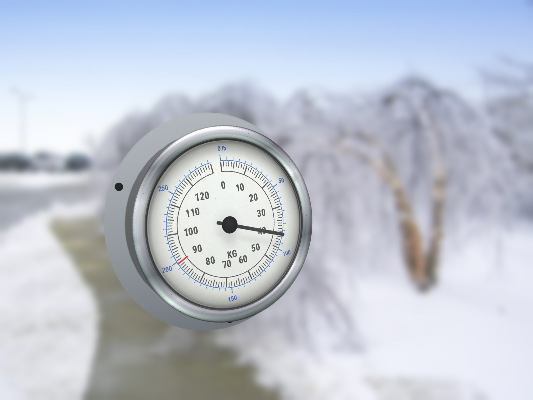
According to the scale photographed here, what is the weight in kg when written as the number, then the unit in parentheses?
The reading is 40 (kg)
